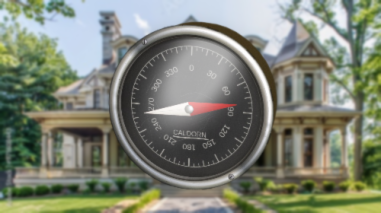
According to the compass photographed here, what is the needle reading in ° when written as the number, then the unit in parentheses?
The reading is 80 (°)
